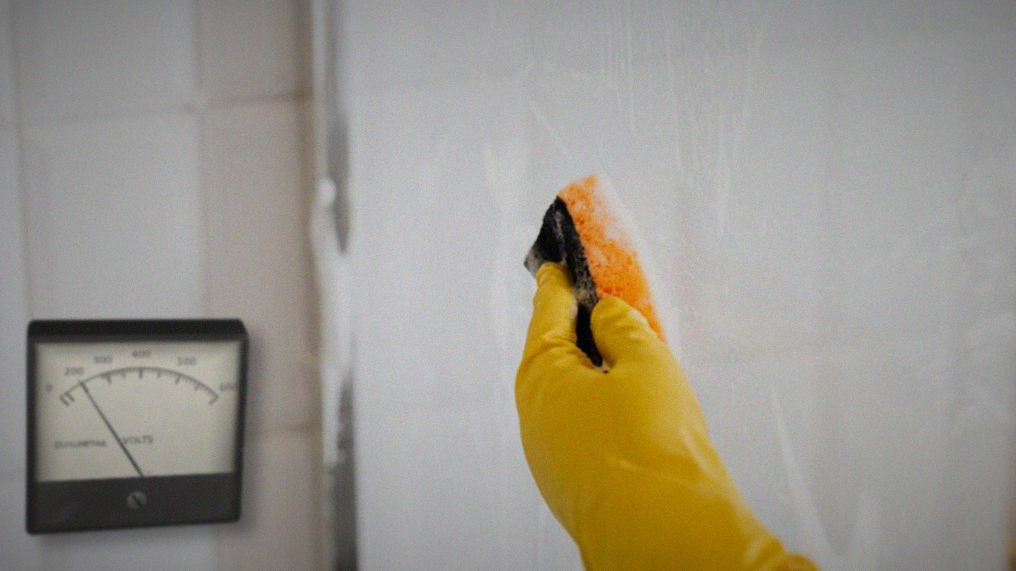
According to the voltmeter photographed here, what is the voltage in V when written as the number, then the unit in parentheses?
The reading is 200 (V)
